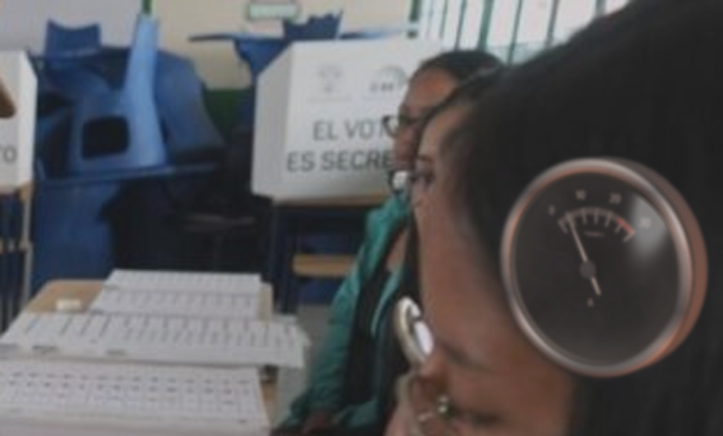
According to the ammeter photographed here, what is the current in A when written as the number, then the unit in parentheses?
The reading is 5 (A)
